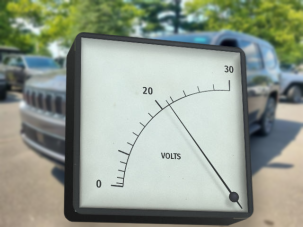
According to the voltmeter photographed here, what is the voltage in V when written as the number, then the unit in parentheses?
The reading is 21 (V)
